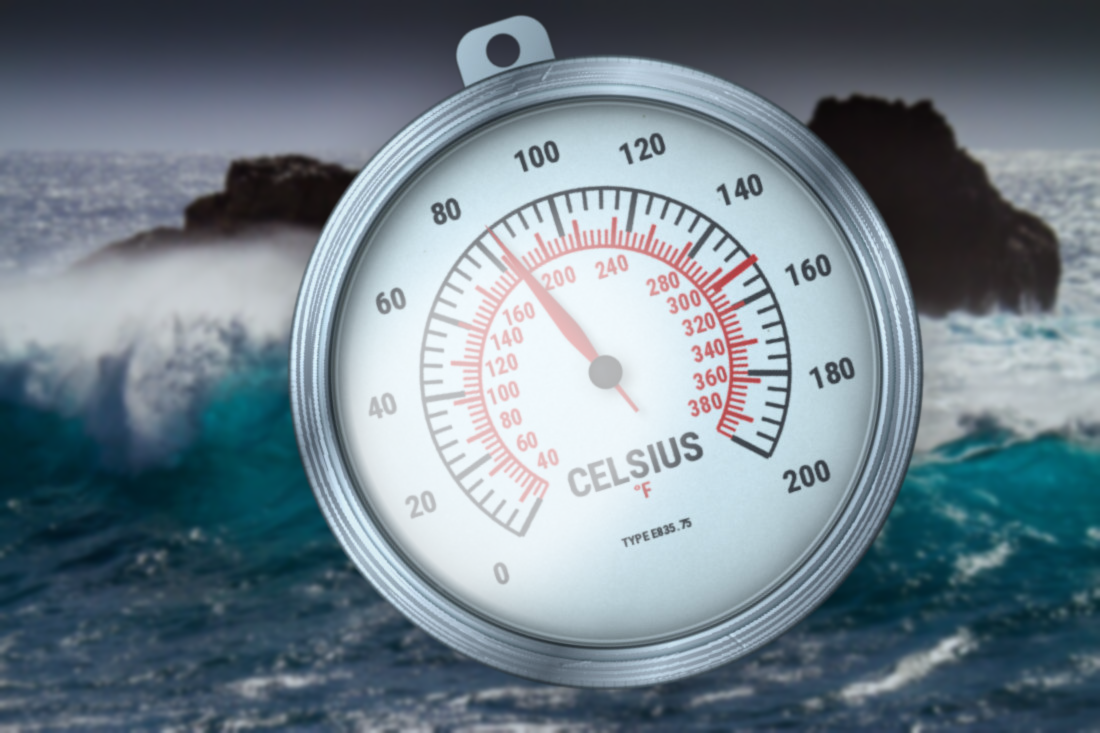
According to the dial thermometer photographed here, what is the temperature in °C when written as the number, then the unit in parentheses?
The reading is 84 (°C)
